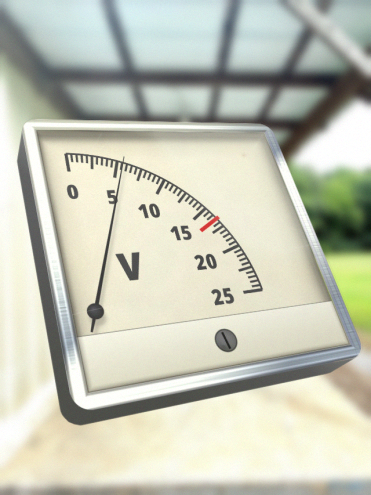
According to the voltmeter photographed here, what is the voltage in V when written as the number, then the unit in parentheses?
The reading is 5.5 (V)
